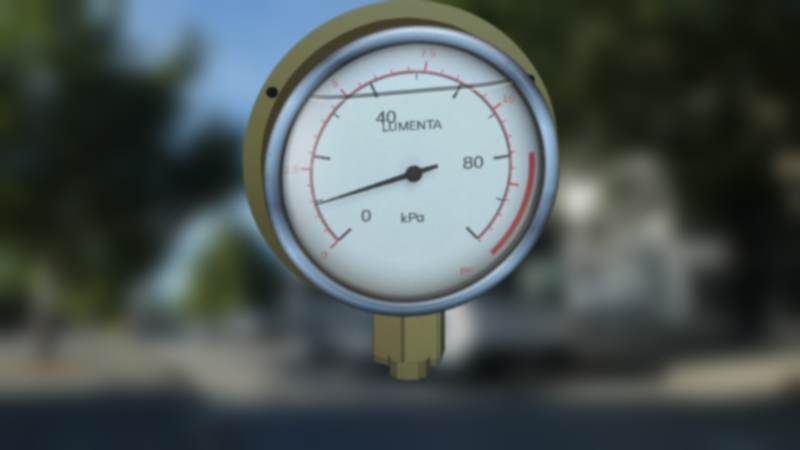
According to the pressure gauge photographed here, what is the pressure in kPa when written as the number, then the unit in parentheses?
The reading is 10 (kPa)
